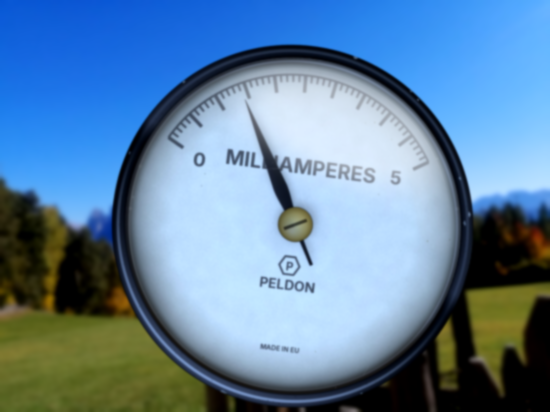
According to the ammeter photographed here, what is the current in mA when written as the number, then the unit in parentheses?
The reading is 1.4 (mA)
